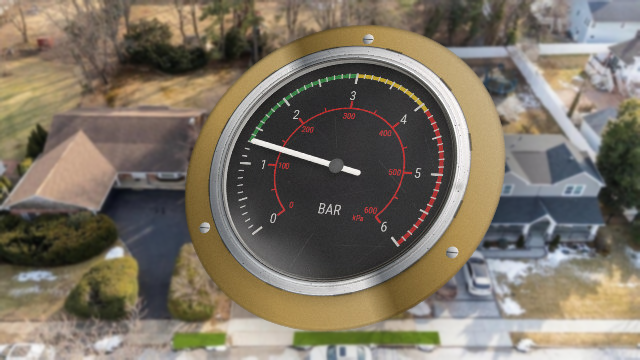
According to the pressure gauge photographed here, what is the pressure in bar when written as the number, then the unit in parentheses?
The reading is 1.3 (bar)
